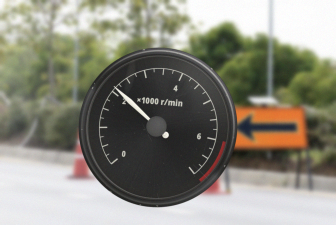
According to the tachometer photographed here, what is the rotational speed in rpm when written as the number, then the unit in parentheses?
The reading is 2125 (rpm)
